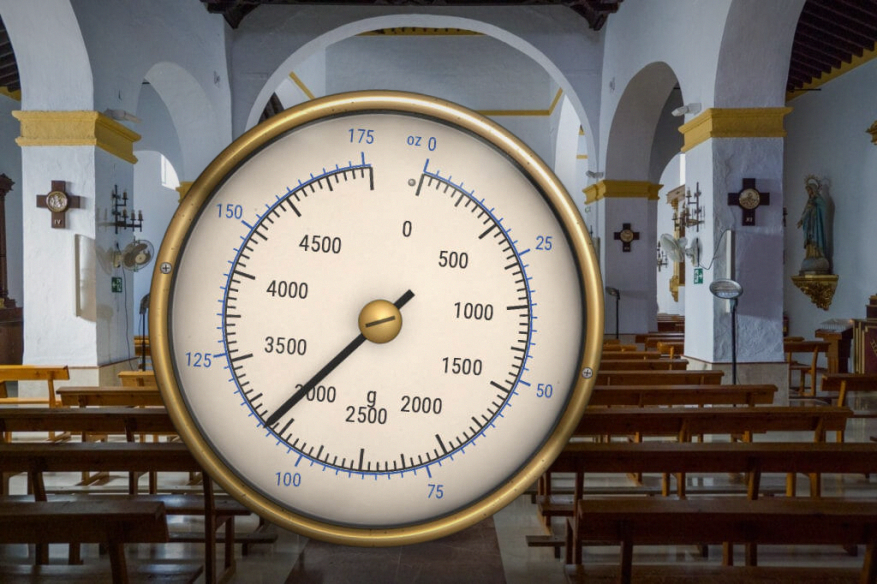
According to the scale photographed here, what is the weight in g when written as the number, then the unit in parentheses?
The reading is 3100 (g)
